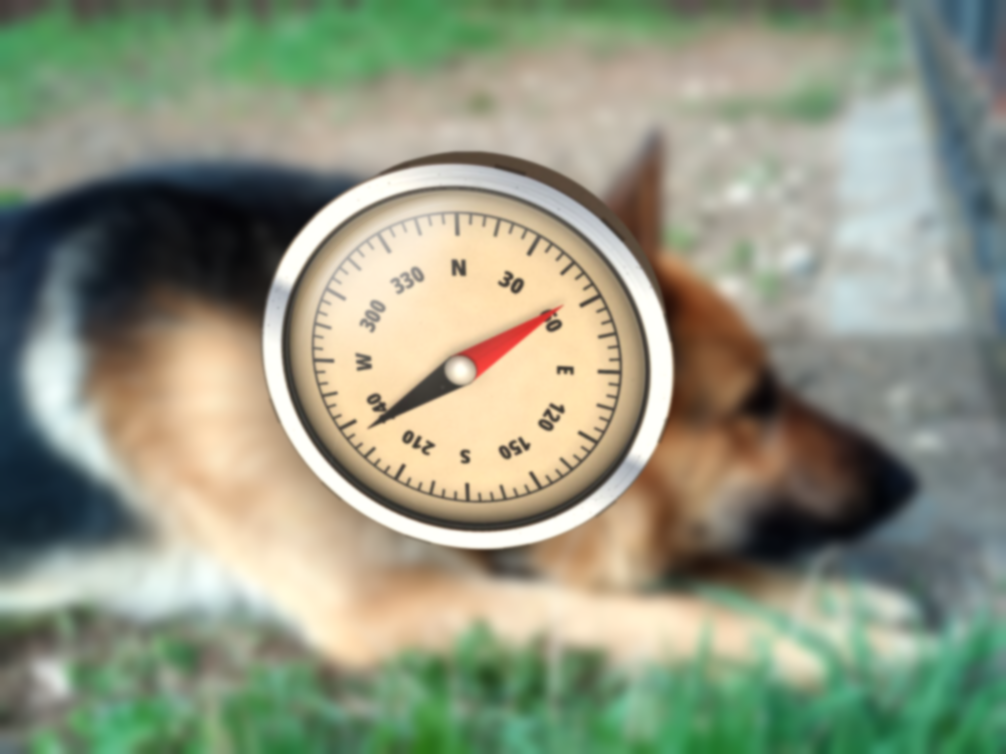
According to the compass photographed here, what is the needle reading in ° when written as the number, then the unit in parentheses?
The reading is 55 (°)
